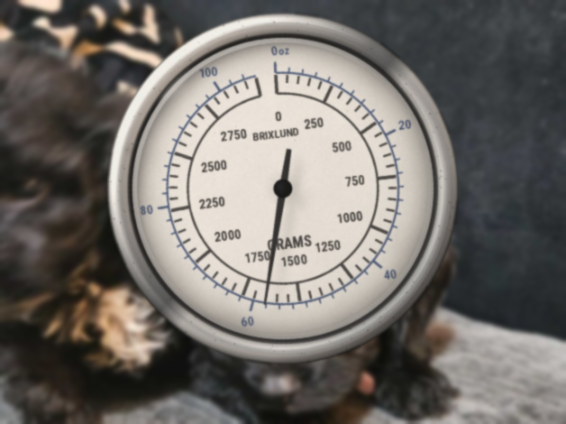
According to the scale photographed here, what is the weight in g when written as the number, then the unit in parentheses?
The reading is 1650 (g)
